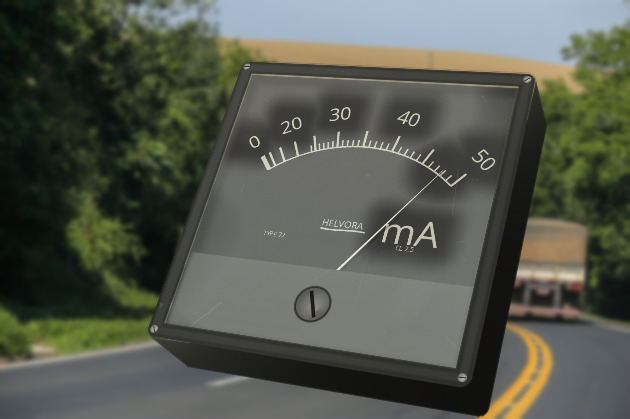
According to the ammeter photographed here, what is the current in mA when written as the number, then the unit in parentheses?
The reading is 48 (mA)
